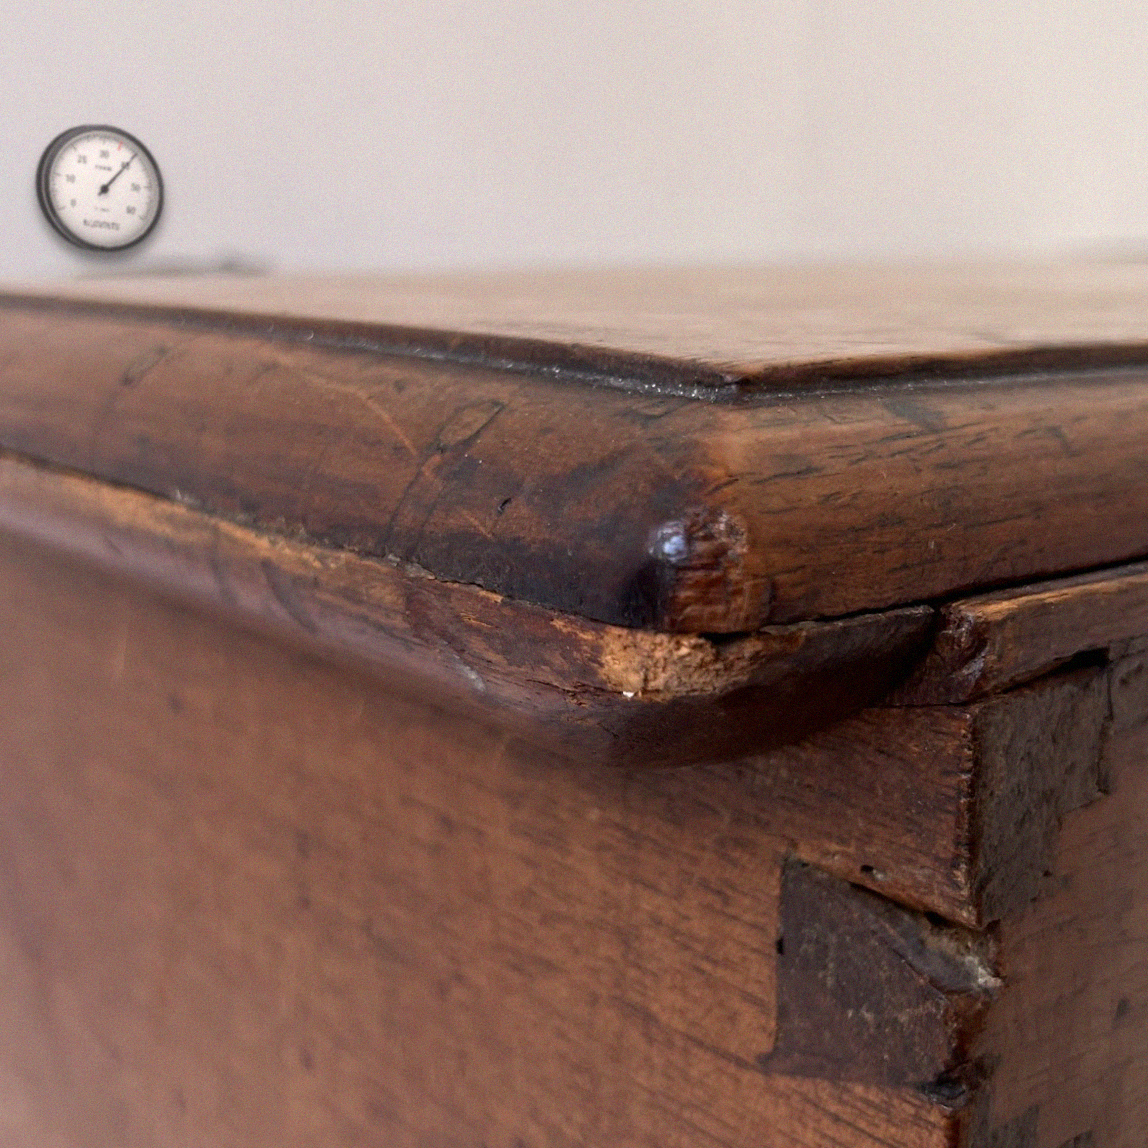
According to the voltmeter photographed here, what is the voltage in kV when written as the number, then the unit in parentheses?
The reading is 40 (kV)
